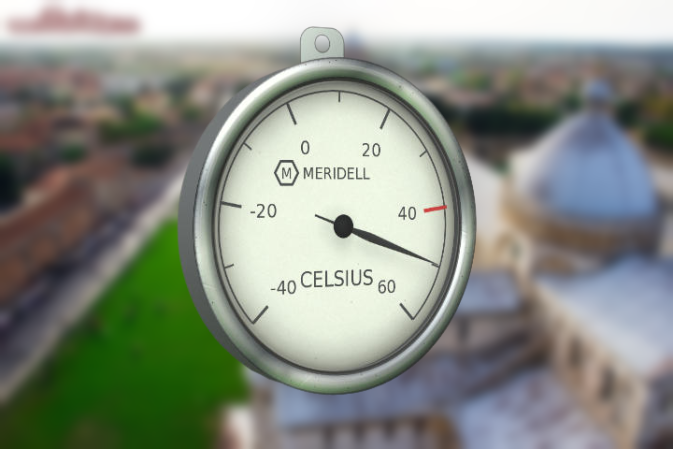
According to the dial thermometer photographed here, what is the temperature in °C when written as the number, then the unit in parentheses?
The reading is 50 (°C)
